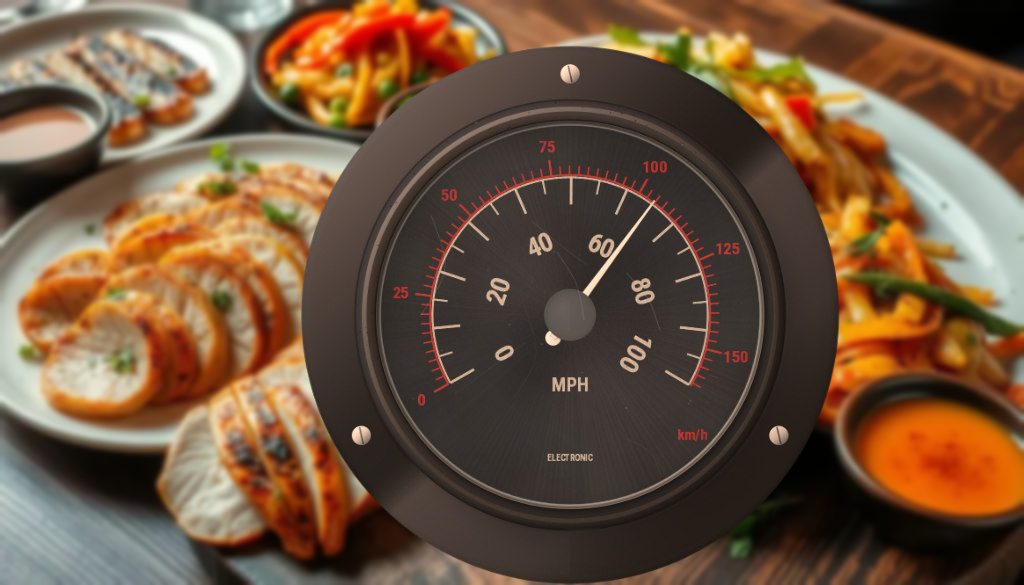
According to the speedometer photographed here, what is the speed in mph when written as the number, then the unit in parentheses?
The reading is 65 (mph)
